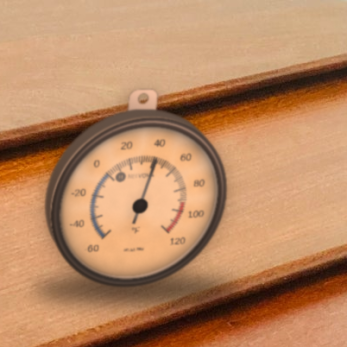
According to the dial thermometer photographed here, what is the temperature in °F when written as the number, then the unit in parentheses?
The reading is 40 (°F)
